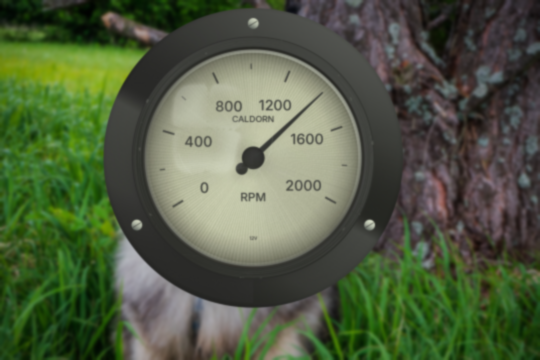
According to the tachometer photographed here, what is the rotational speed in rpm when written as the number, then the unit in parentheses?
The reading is 1400 (rpm)
